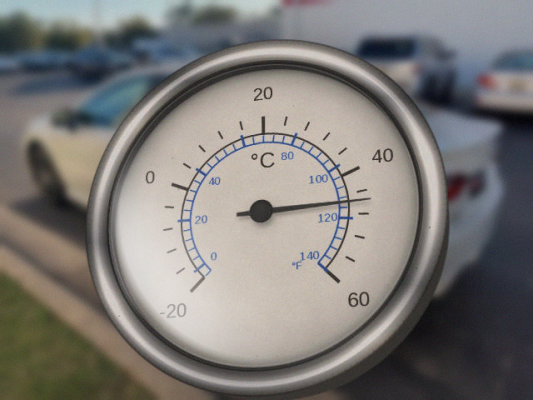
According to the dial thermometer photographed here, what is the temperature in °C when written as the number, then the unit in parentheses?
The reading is 46 (°C)
